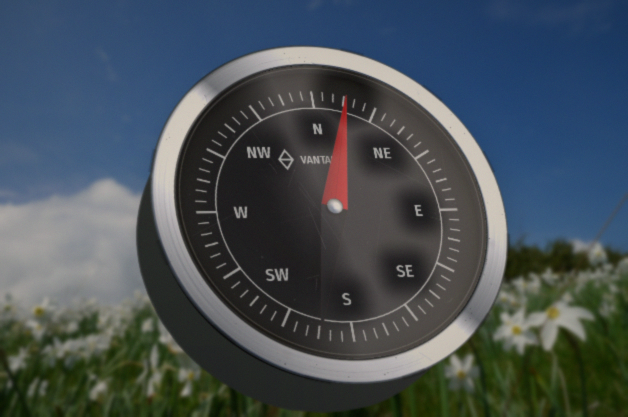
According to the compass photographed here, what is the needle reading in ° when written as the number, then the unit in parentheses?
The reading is 15 (°)
